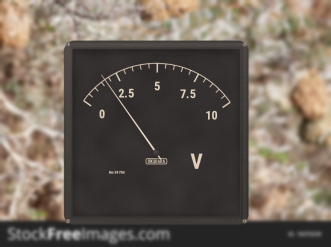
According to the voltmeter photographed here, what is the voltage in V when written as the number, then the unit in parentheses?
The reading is 1.75 (V)
